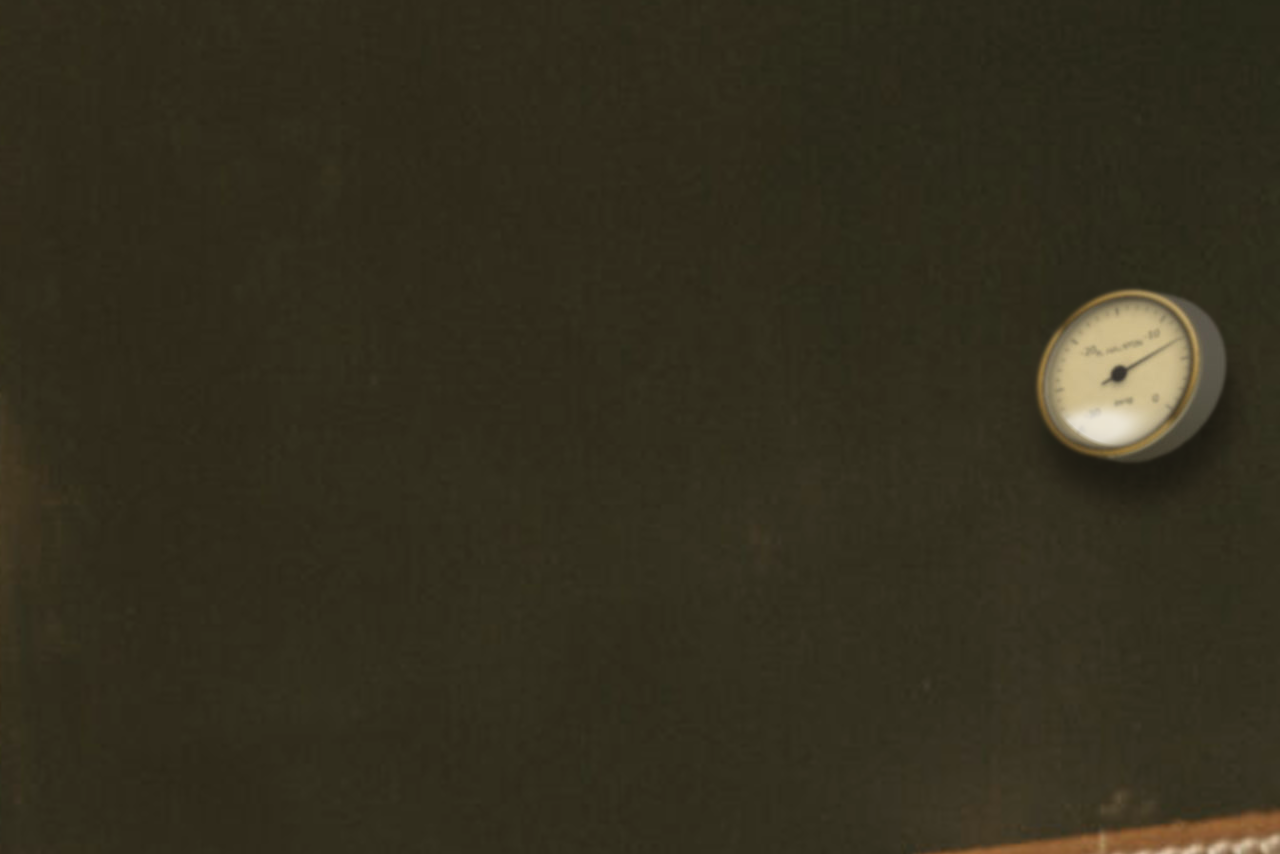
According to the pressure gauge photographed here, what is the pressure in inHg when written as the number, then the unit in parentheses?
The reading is -7 (inHg)
